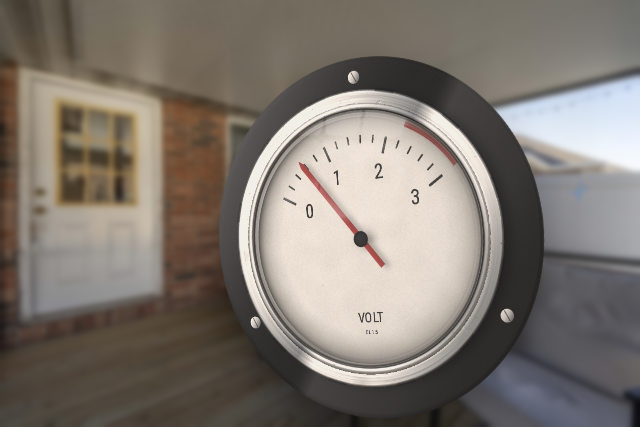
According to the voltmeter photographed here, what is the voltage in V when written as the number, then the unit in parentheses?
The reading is 0.6 (V)
